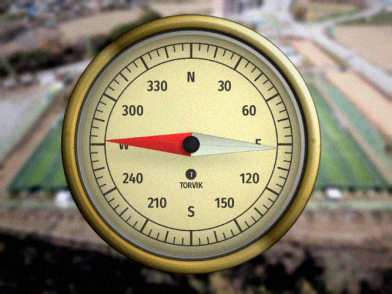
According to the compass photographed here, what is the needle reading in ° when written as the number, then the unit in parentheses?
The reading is 272.5 (°)
